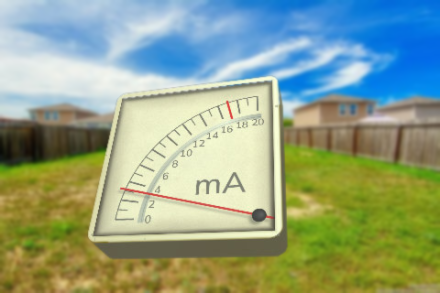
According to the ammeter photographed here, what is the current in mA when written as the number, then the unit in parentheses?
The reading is 3 (mA)
